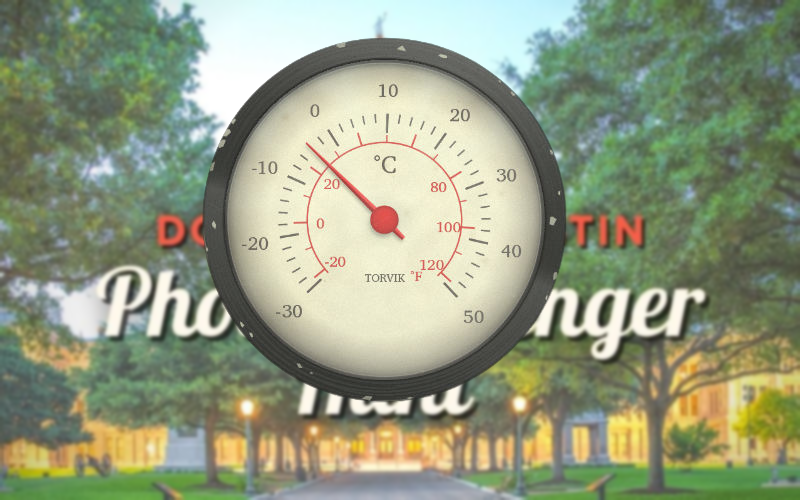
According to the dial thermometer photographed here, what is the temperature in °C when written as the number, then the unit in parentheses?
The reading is -4 (°C)
